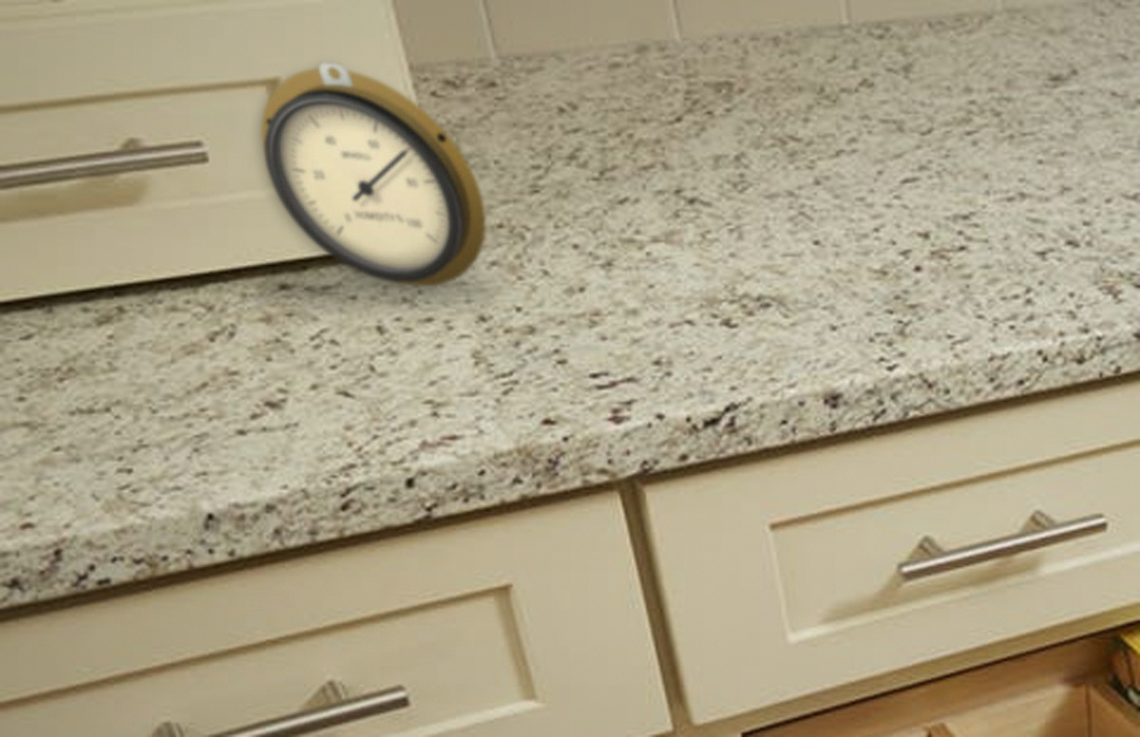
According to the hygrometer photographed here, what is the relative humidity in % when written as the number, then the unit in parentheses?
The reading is 70 (%)
